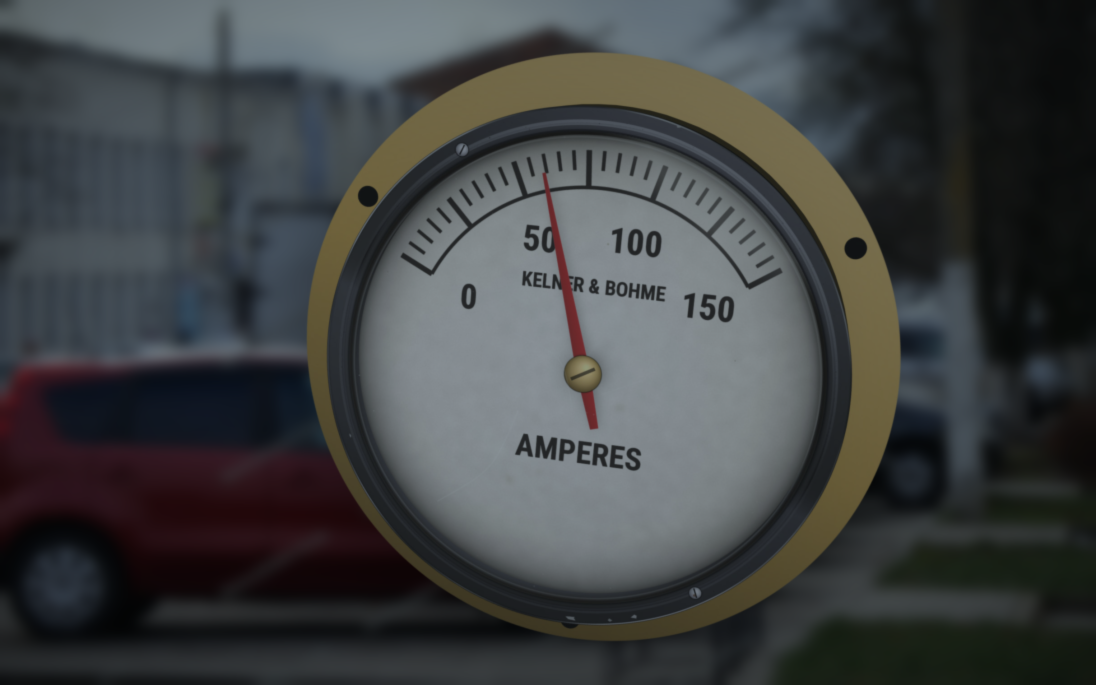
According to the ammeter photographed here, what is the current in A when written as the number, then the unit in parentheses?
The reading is 60 (A)
